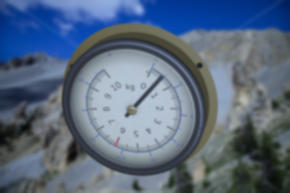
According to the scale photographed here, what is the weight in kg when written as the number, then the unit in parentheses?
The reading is 0.5 (kg)
